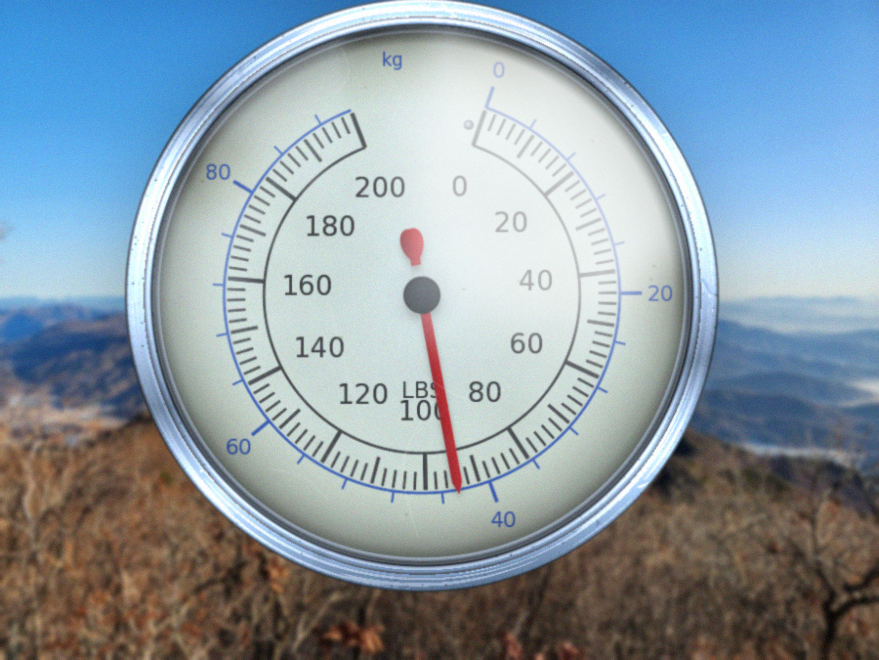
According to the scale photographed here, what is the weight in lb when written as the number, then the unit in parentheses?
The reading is 94 (lb)
